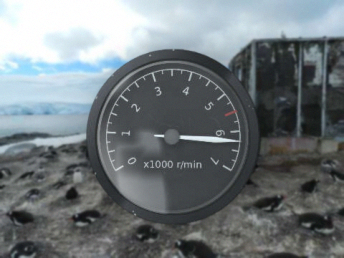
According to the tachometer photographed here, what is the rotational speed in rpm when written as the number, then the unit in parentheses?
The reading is 6250 (rpm)
